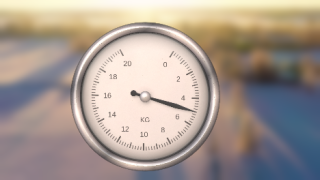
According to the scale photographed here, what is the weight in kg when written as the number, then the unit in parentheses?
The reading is 5 (kg)
